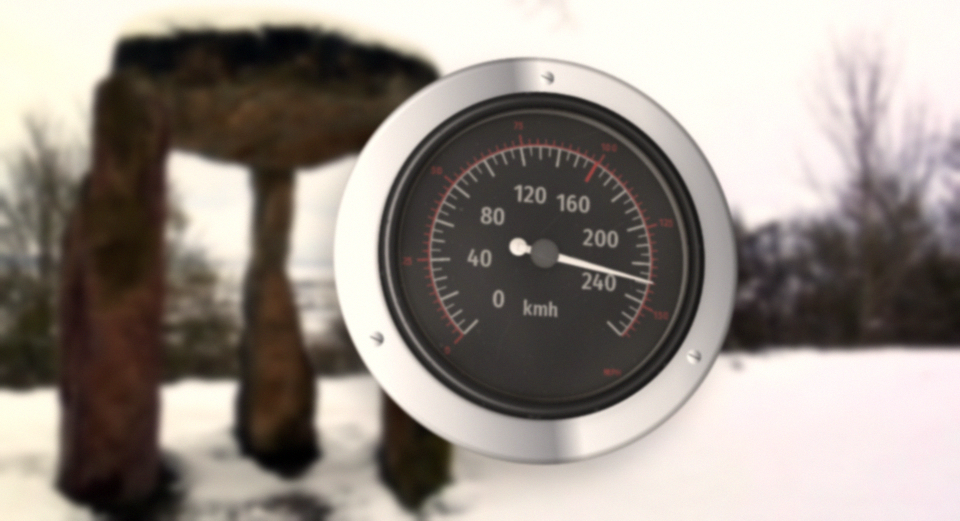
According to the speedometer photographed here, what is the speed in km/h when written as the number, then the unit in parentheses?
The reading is 230 (km/h)
